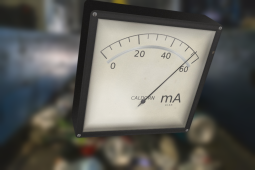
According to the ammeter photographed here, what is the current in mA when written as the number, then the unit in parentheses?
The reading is 55 (mA)
